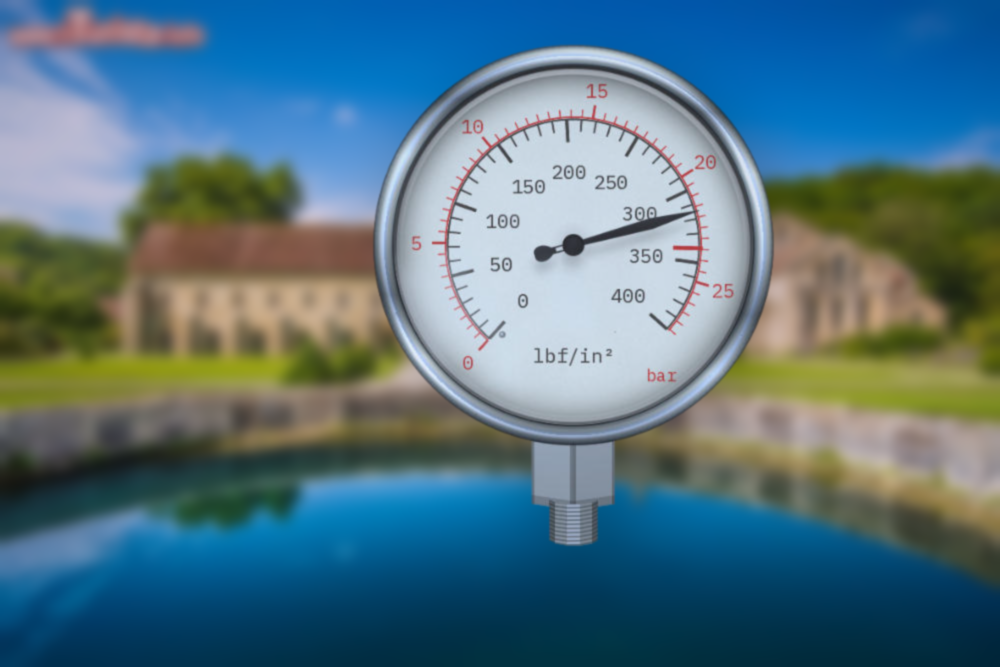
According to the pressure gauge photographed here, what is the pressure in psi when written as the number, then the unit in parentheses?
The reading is 315 (psi)
